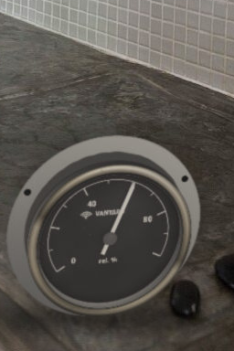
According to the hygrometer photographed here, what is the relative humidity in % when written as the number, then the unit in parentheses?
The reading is 60 (%)
